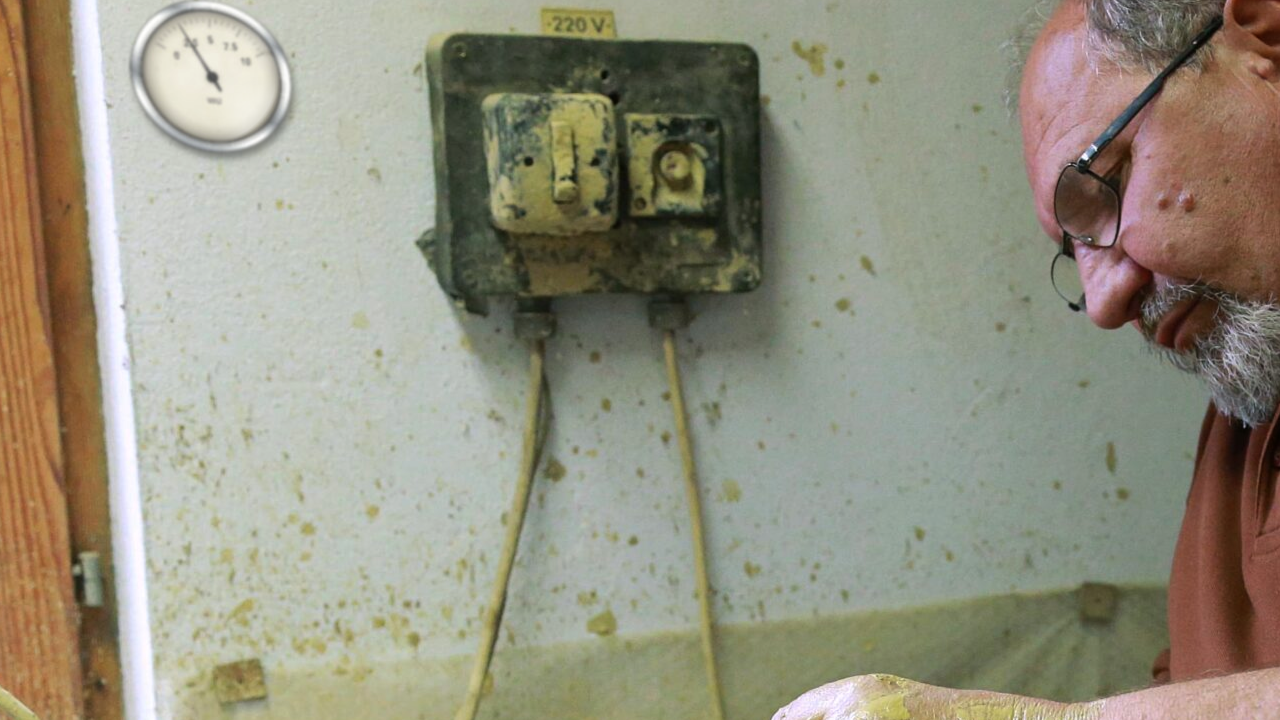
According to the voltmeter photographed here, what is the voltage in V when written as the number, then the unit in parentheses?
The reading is 2.5 (V)
